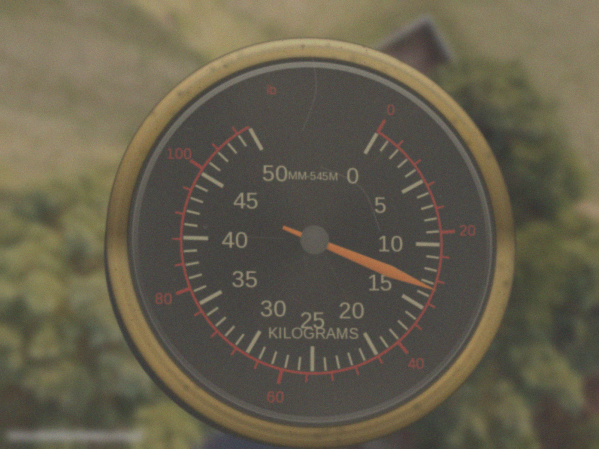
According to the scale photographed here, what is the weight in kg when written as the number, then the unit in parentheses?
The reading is 13.5 (kg)
